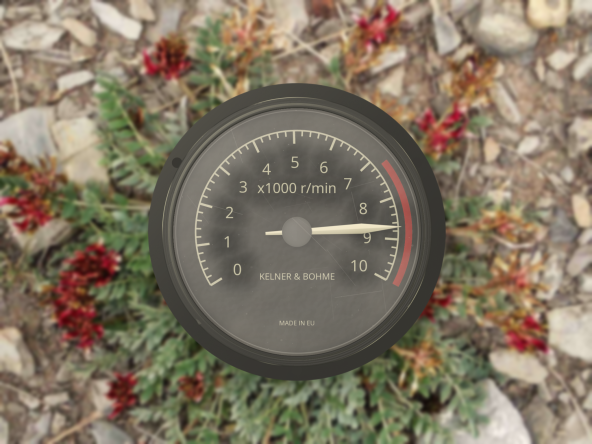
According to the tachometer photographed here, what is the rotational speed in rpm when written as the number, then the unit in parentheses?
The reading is 8700 (rpm)
